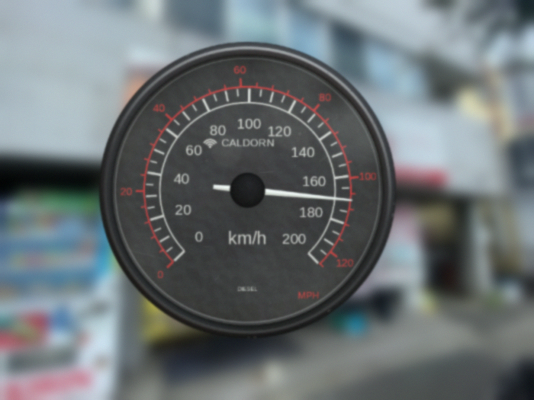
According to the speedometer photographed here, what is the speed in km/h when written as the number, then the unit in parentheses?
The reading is 170 (km/h)
